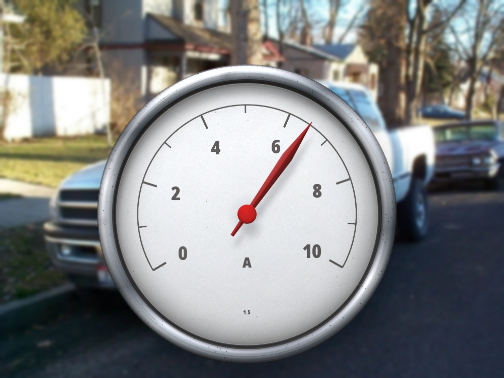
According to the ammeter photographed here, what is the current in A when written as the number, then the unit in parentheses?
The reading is 6.5 (A)
